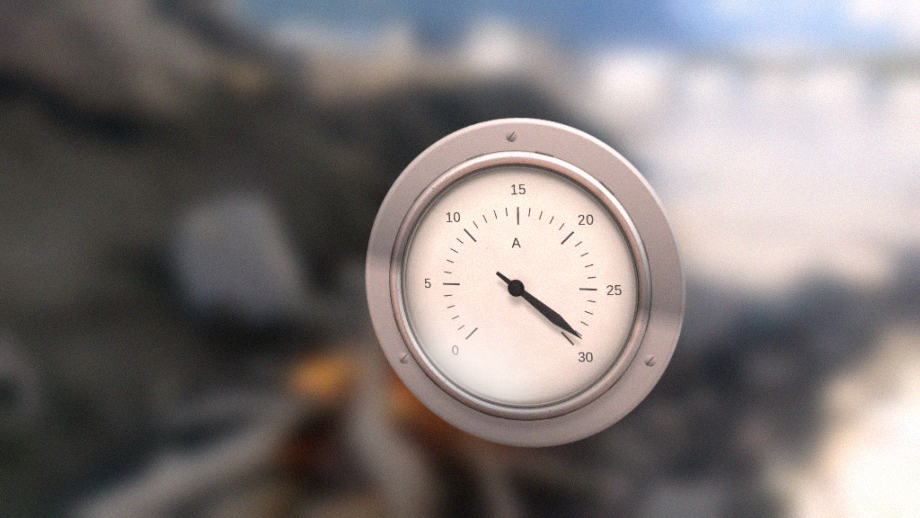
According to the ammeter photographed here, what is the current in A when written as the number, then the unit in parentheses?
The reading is 29 (A)
